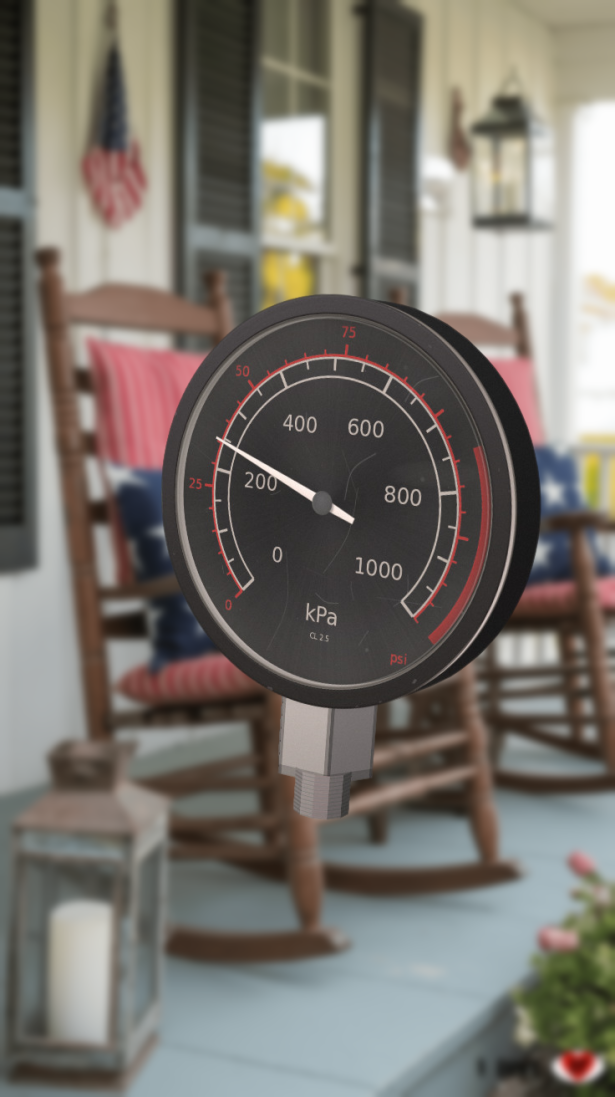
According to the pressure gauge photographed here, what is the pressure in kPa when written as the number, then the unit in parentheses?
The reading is 250 (kPa)
